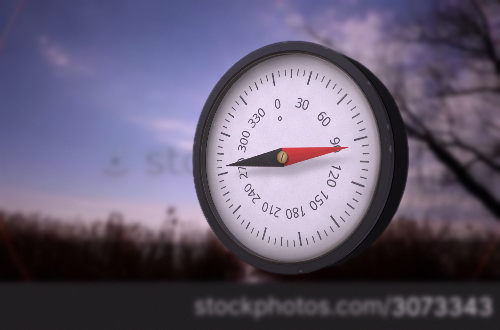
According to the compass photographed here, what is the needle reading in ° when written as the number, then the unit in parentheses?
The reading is 95 (°)
